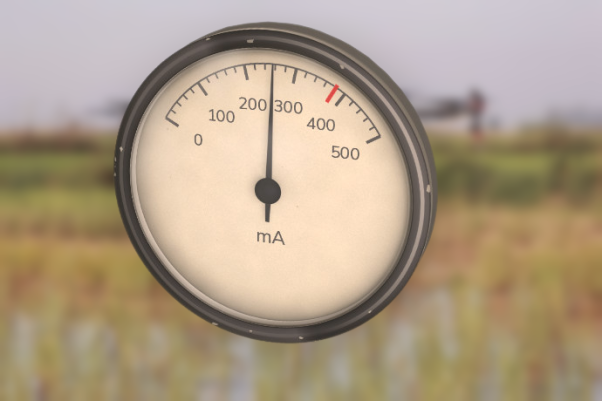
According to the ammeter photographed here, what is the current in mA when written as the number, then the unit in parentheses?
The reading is 260 (mA)
